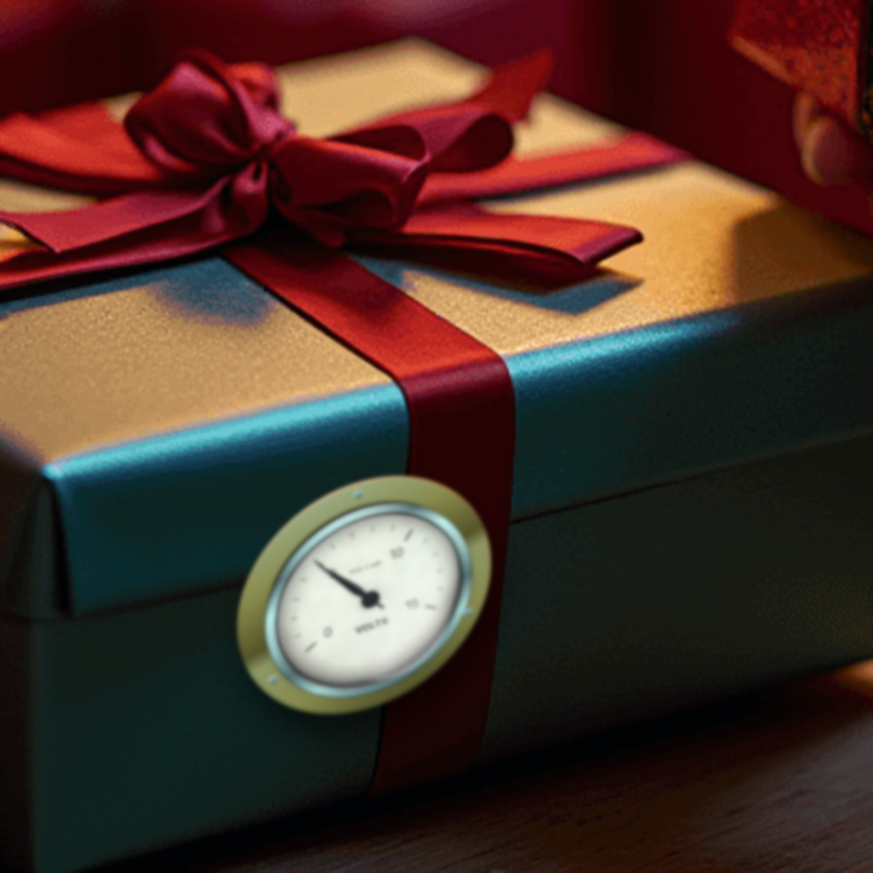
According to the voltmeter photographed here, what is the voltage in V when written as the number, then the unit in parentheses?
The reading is 5 (V)
